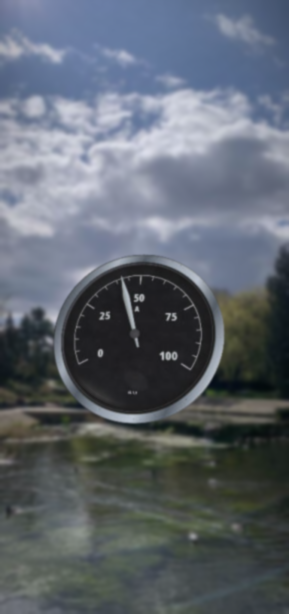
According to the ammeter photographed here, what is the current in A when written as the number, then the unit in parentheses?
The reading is 42.5 (A)
